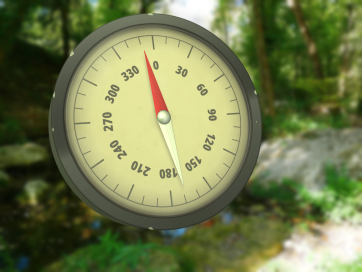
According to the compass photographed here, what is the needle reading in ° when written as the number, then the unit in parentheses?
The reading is 350 (°)
